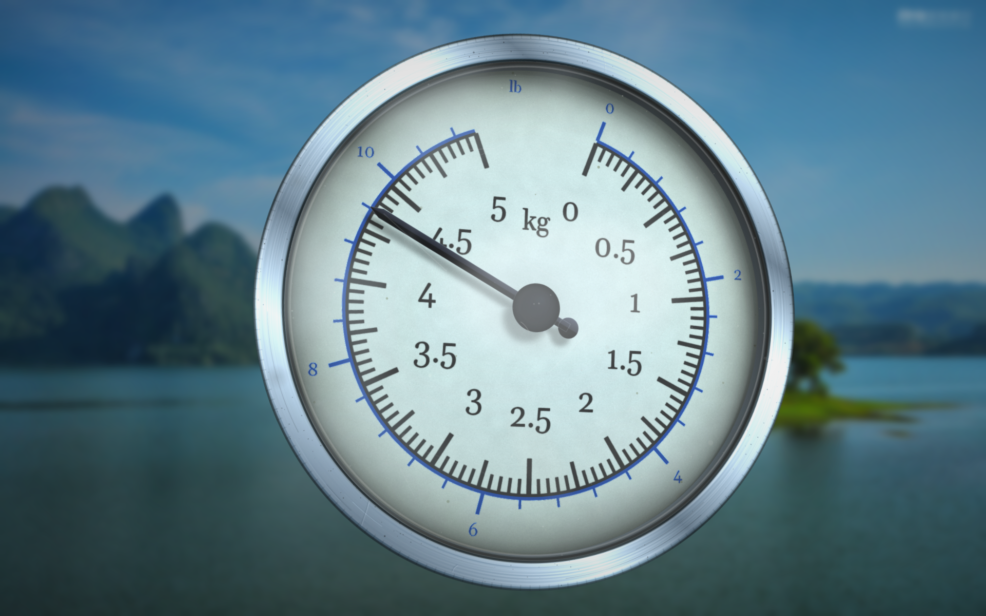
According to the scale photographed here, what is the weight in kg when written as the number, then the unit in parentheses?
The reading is 4.35 (kg)
